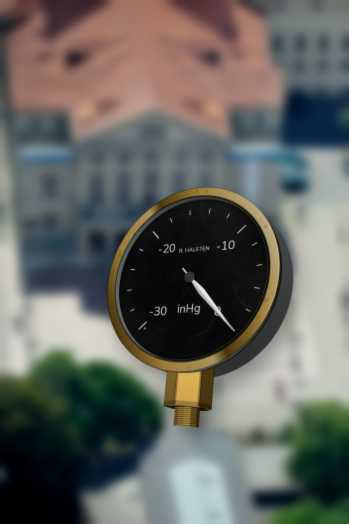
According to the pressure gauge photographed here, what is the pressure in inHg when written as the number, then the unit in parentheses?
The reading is 0 (inHg)
